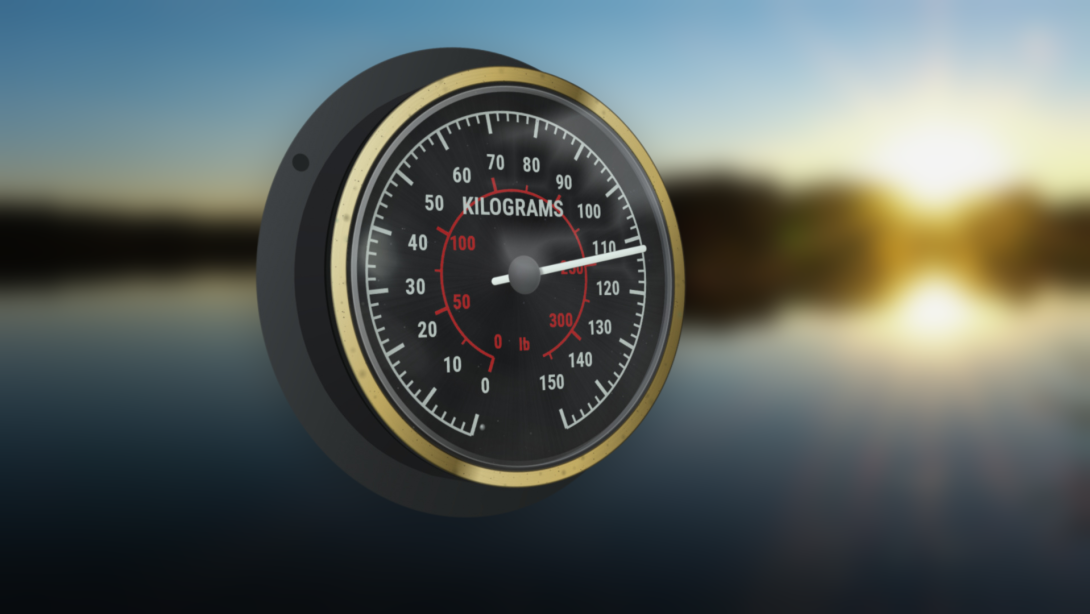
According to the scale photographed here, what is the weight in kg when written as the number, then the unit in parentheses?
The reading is 112 (kg)
